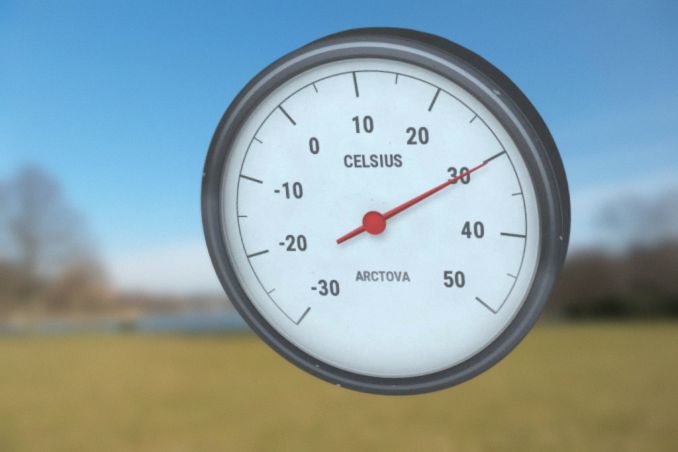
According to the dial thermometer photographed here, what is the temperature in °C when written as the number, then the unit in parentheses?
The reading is 30 (°C)
